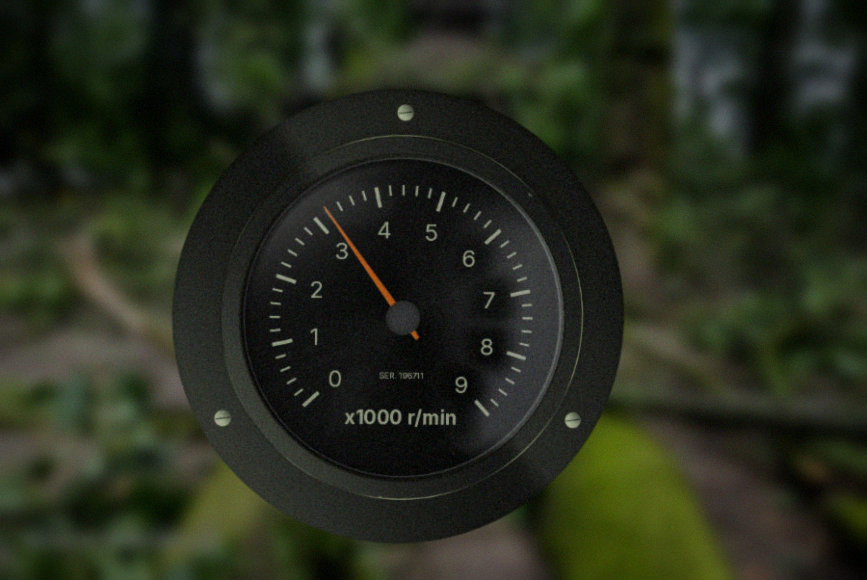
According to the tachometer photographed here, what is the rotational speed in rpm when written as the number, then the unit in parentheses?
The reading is 3200 (rpm)
